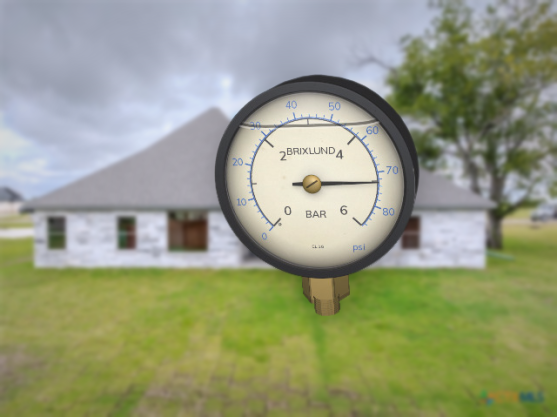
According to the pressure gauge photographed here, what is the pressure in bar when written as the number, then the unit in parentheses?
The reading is 5 (bar)
